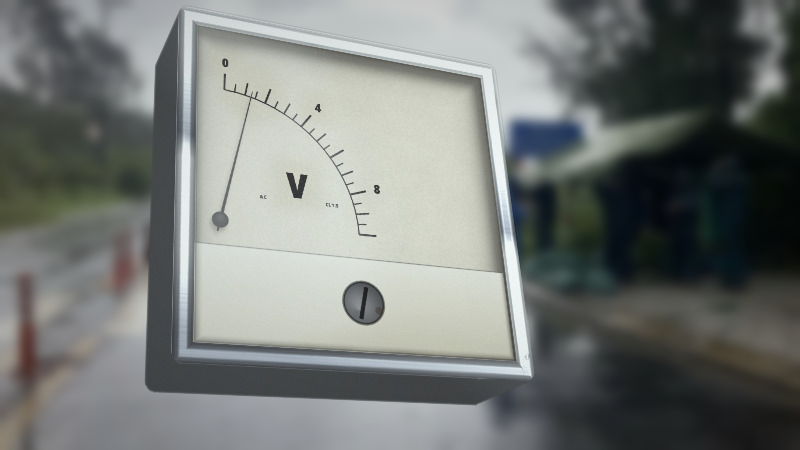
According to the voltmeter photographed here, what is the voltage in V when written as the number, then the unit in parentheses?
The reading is 1.25 (V)
